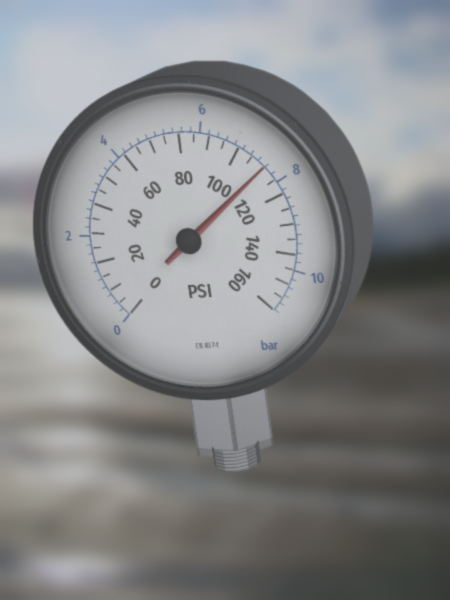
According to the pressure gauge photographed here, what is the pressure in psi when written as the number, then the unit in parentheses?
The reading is 110 (psi)
